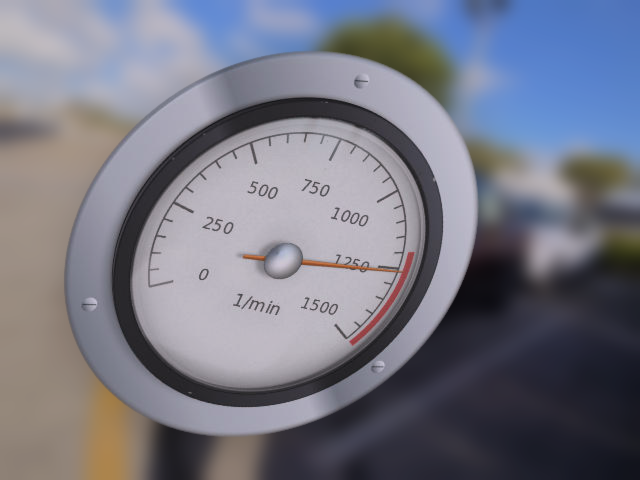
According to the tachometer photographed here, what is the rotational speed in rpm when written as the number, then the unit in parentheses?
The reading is 1250 (rpm)
